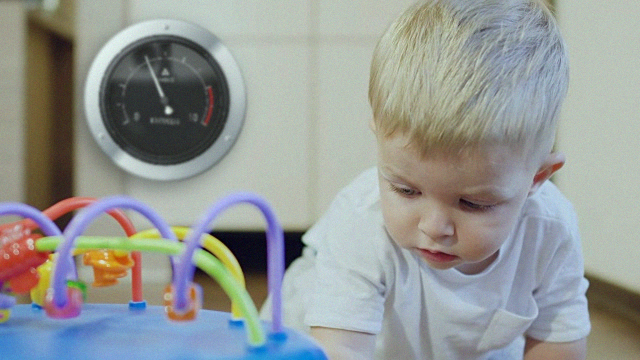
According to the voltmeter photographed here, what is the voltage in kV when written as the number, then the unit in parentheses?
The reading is 4 (kV)
